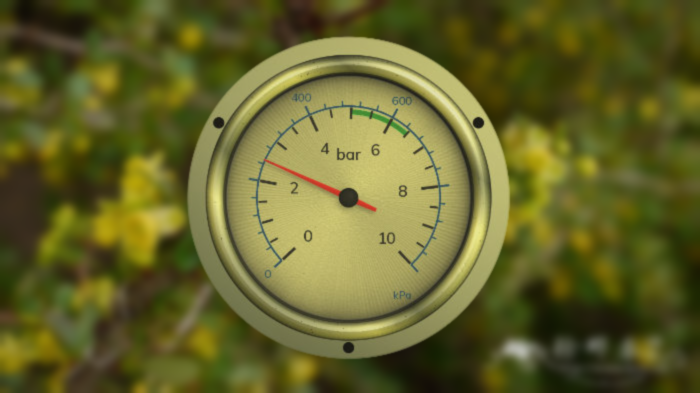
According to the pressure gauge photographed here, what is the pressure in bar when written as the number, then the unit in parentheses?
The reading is 2.5 (bar)
